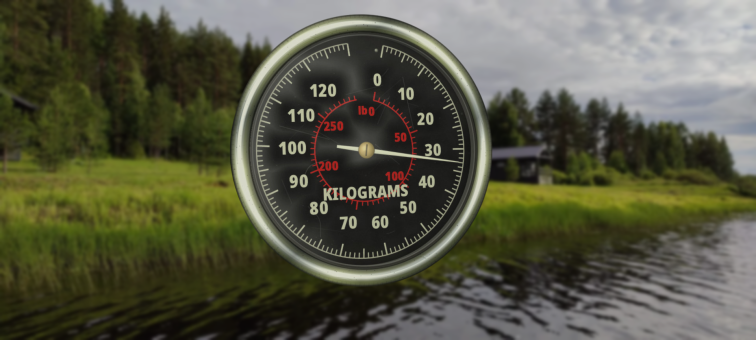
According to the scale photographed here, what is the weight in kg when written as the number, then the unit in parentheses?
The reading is 33 (kg)
